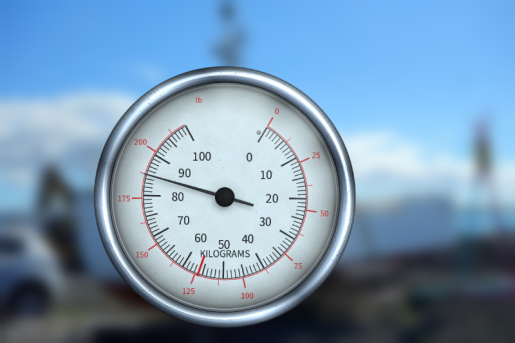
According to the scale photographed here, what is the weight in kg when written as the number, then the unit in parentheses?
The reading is 85 (kg)
